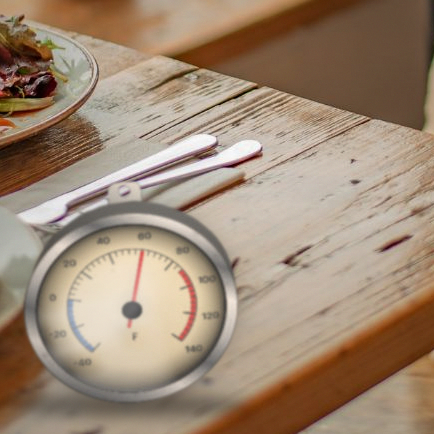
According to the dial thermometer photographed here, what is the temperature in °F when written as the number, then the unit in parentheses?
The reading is 60 (°F)
